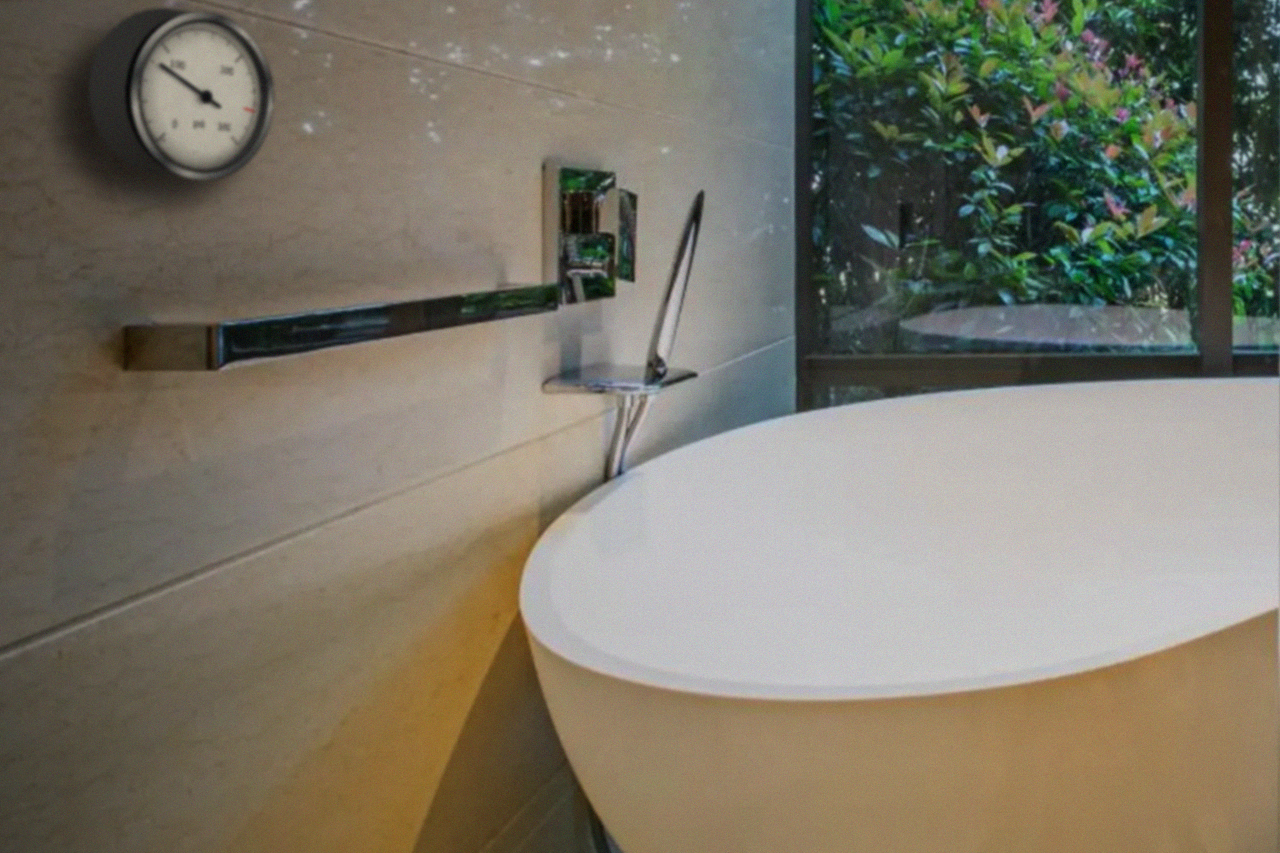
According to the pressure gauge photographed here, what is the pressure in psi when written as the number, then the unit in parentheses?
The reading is 80 (psi)
